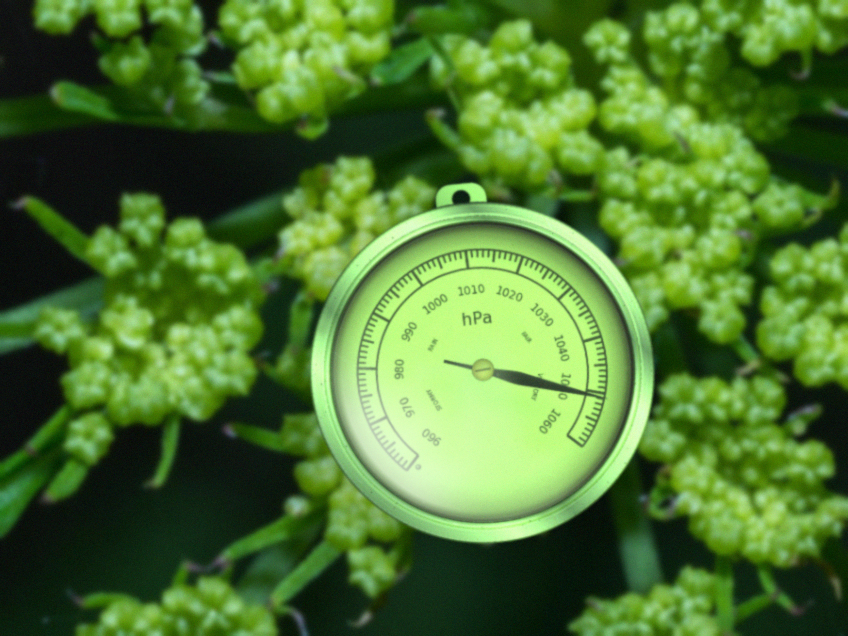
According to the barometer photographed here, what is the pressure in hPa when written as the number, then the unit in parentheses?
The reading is 1051 (hPa)
